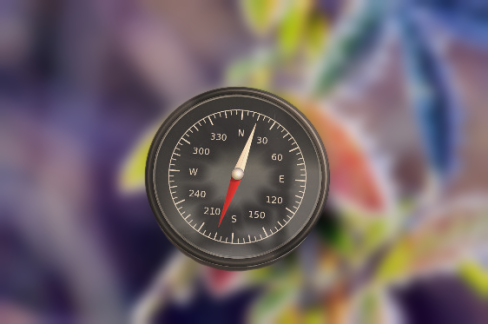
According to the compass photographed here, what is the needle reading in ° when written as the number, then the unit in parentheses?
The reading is 195 (°)
